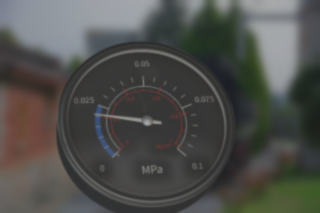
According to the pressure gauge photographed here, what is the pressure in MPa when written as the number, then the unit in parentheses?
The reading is 0.02 (MPa)
